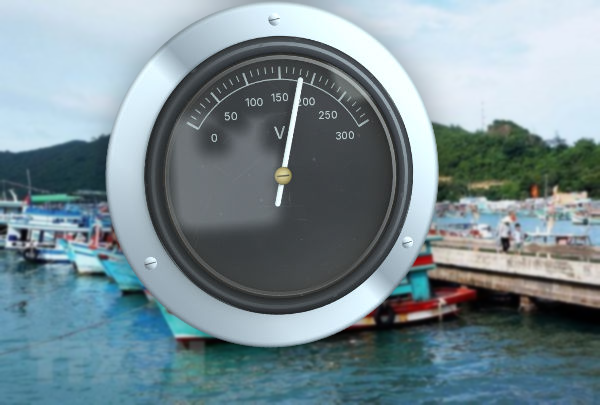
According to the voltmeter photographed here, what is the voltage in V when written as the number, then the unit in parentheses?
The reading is 180 (V)
